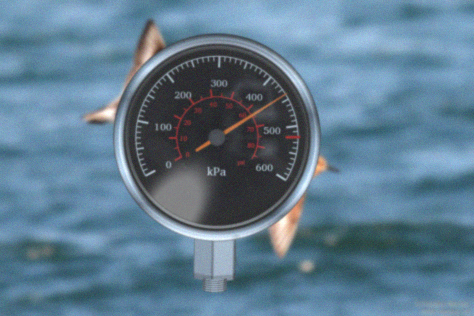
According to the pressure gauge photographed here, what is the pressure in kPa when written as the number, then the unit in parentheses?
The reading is 440 (kPa)
